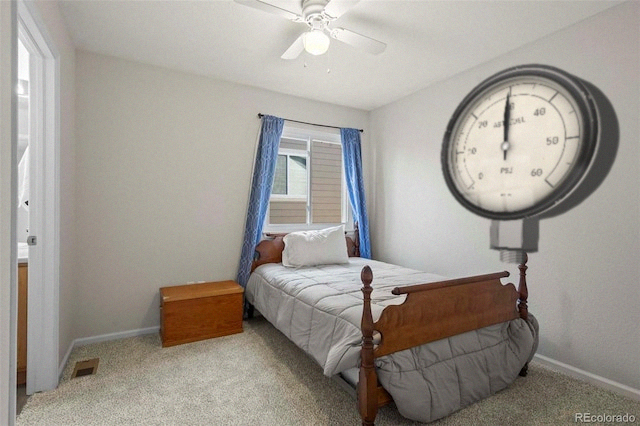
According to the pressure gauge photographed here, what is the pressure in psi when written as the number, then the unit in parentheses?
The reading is 30 (psi)
